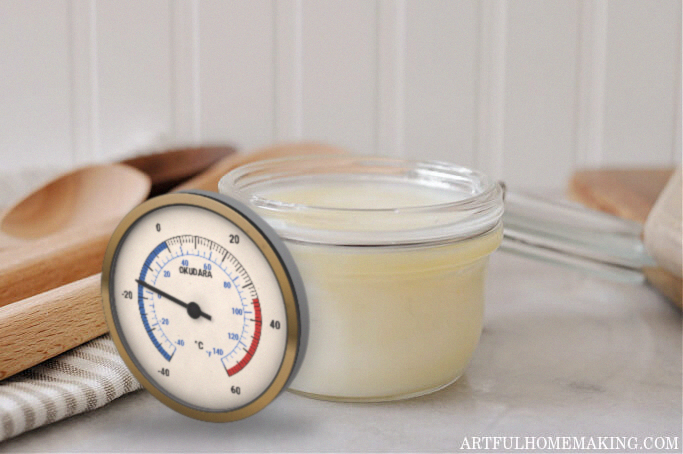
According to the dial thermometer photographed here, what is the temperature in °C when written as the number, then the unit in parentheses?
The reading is -15 (°C)
